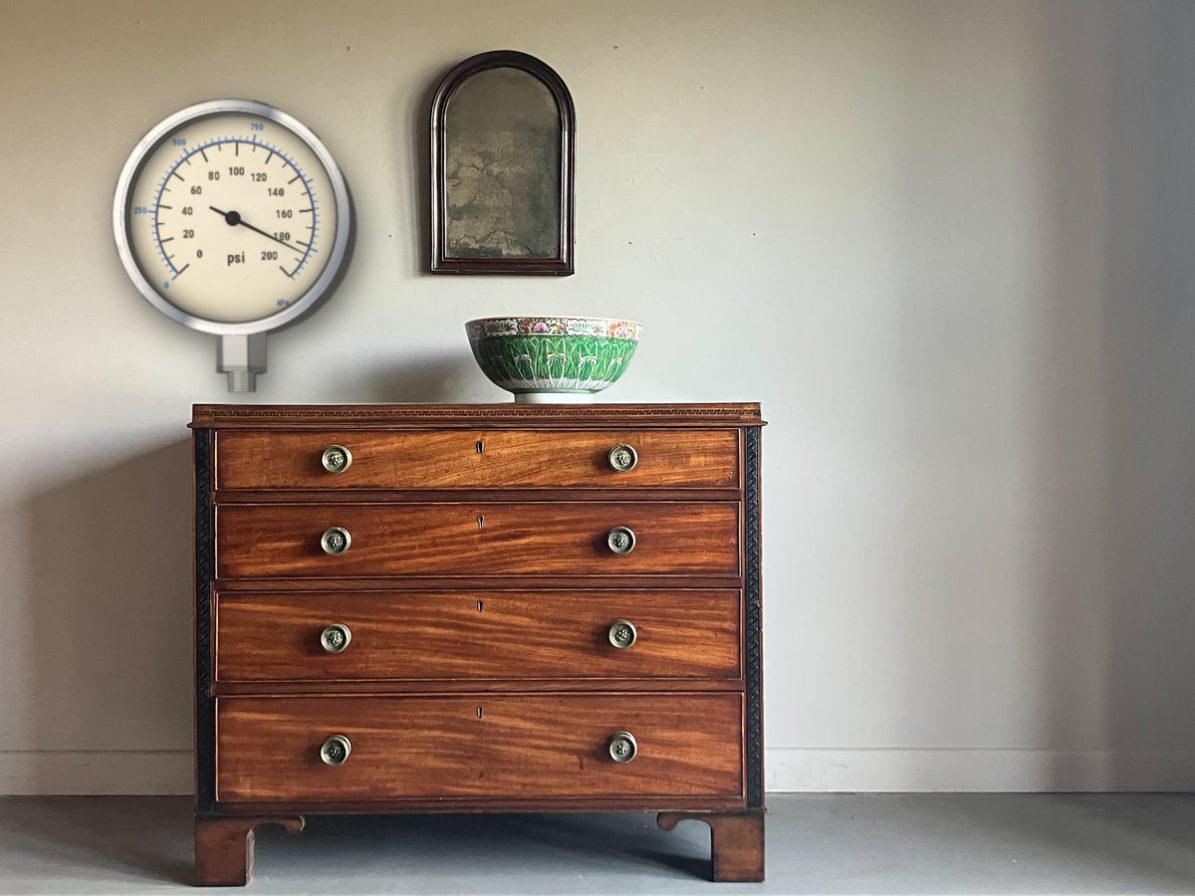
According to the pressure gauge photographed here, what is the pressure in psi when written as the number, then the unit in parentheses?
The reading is 185 (psi)
